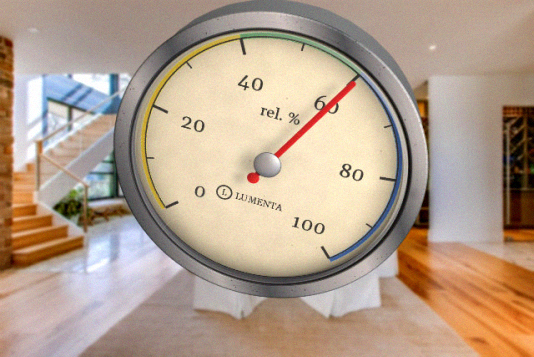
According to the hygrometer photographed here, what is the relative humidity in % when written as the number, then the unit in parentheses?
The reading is 60 (%)
